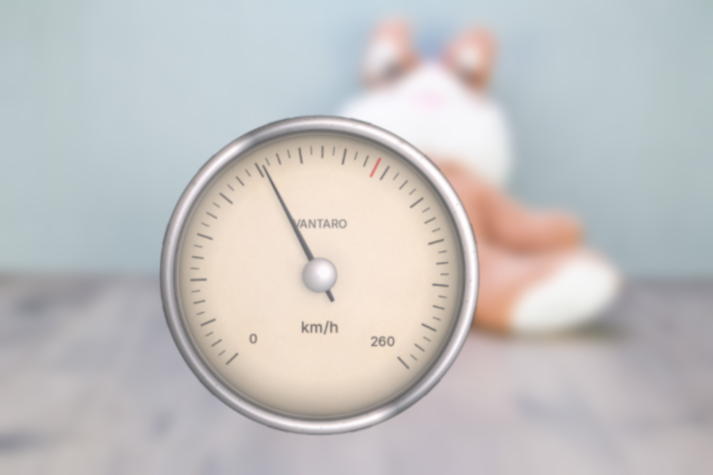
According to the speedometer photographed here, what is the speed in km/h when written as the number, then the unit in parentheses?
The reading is 102.5 (km/h)
